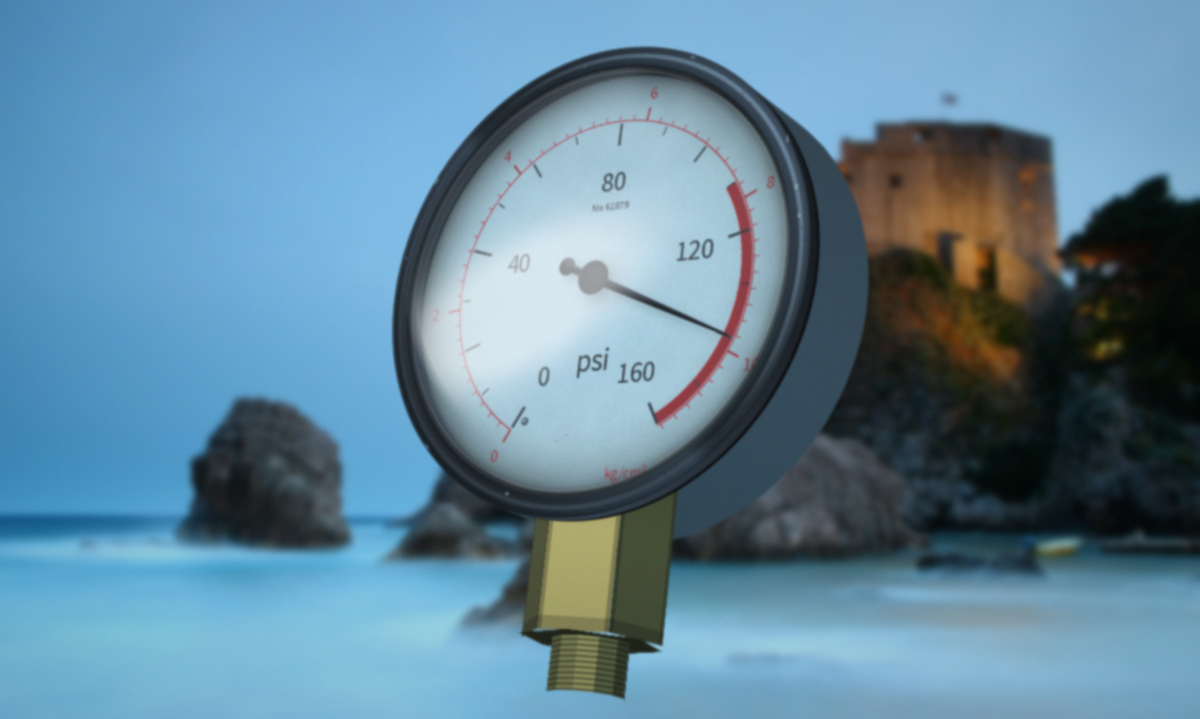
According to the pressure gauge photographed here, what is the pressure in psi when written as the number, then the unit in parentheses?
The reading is 140 (psi)
